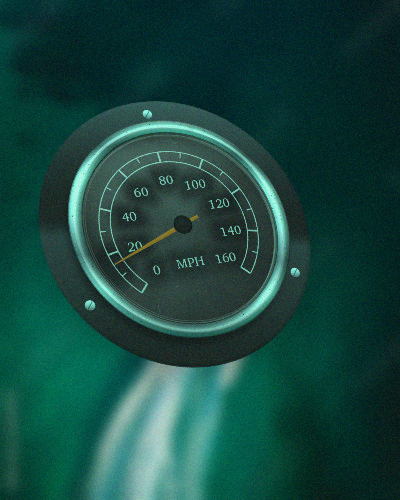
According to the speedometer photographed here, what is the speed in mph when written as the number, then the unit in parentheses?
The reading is 15 (mph)
